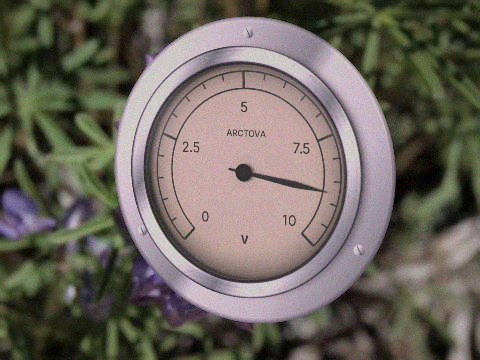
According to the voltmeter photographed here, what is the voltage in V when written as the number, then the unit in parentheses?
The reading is 8.75 (V)
